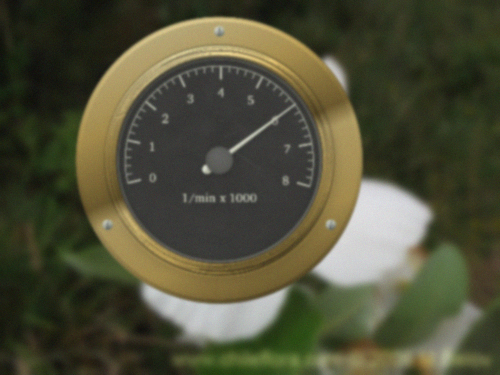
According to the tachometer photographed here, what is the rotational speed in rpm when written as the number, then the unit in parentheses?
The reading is 6000 (rpm)
